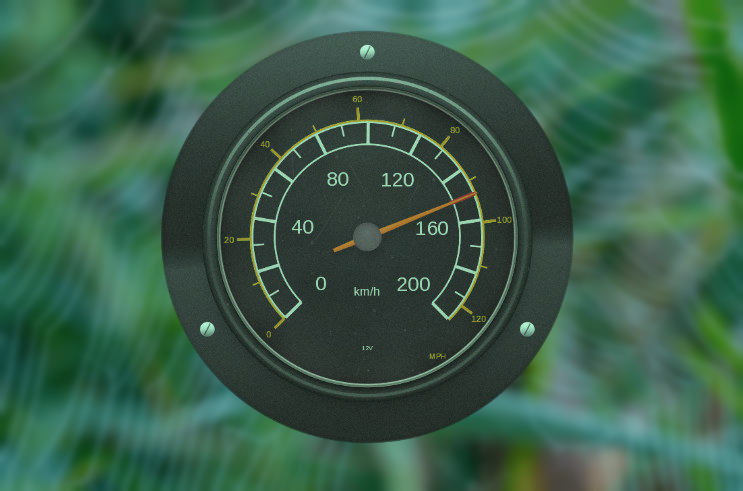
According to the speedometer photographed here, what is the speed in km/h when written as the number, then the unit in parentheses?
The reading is 150 (km/h)
